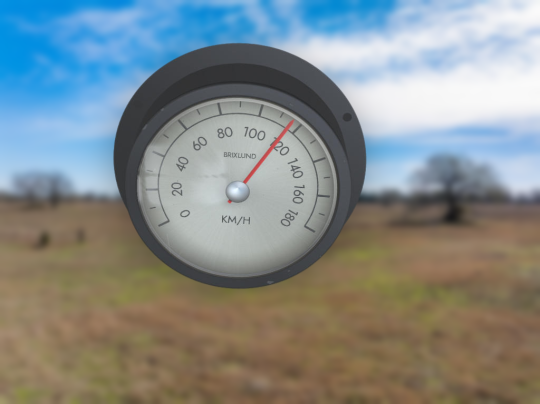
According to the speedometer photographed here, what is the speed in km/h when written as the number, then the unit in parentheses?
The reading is 115 (km/h)
